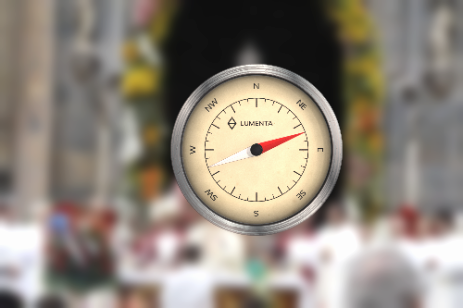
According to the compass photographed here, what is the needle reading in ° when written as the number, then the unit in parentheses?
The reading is 70 (°)
